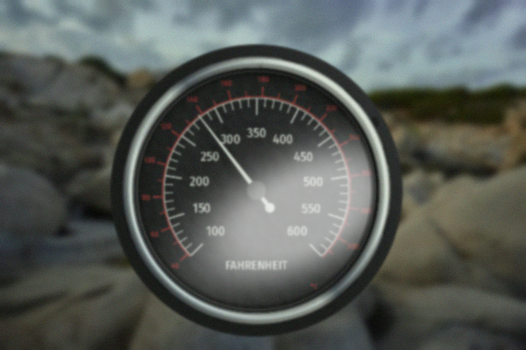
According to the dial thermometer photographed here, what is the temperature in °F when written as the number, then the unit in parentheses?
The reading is 280 (°F)
